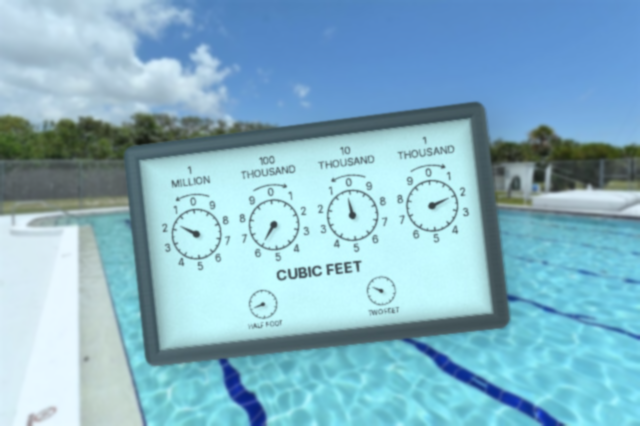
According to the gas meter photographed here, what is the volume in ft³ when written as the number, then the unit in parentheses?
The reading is 160200 (ft³)
